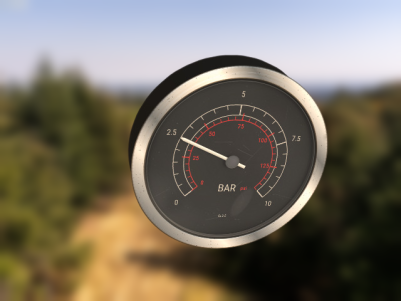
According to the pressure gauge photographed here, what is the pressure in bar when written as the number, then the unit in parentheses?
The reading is 2.5 (bar)
